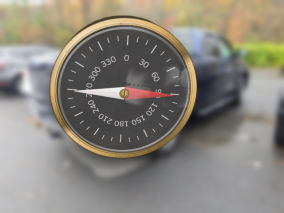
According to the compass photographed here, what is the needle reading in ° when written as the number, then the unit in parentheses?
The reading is 90 (°)
